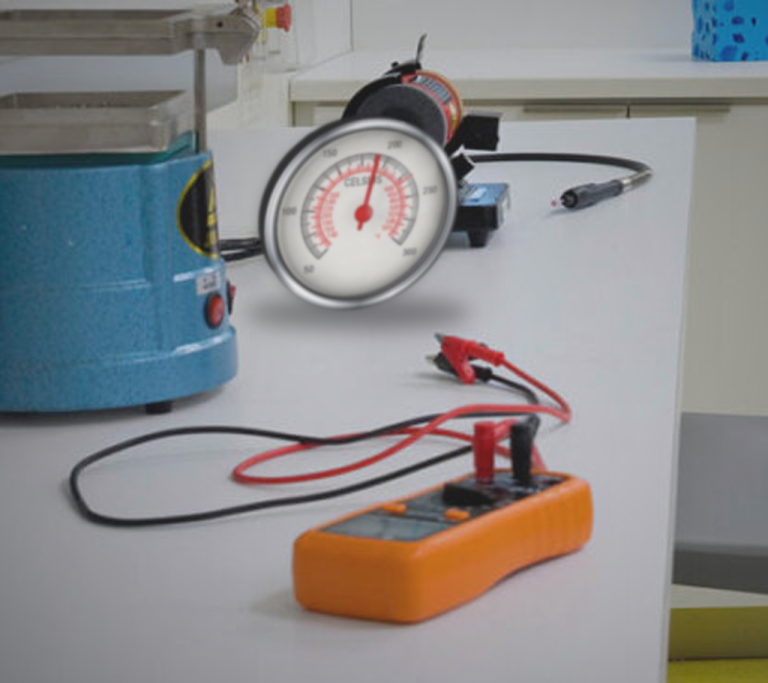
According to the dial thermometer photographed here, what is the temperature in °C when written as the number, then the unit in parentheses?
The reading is 187.5 (°C)
